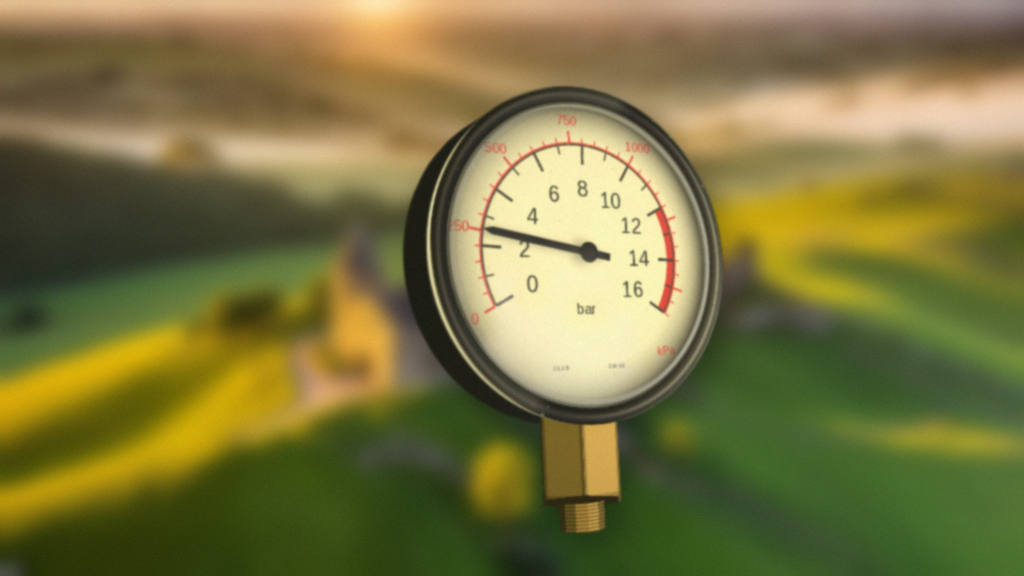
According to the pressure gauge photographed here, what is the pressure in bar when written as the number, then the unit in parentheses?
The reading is 2.5 (bar)
